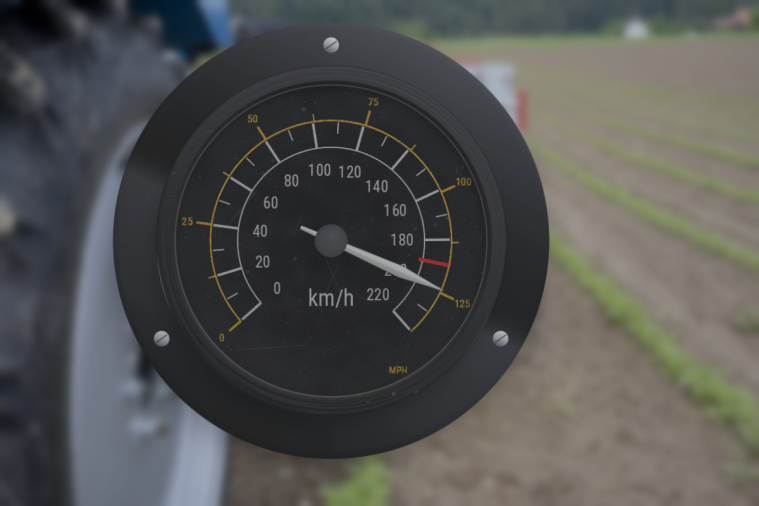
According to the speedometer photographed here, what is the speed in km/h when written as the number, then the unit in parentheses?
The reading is 200 (km/h)
